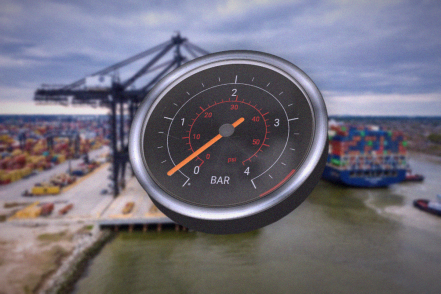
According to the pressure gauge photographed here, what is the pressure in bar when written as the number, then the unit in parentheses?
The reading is 0.2 (bar)
